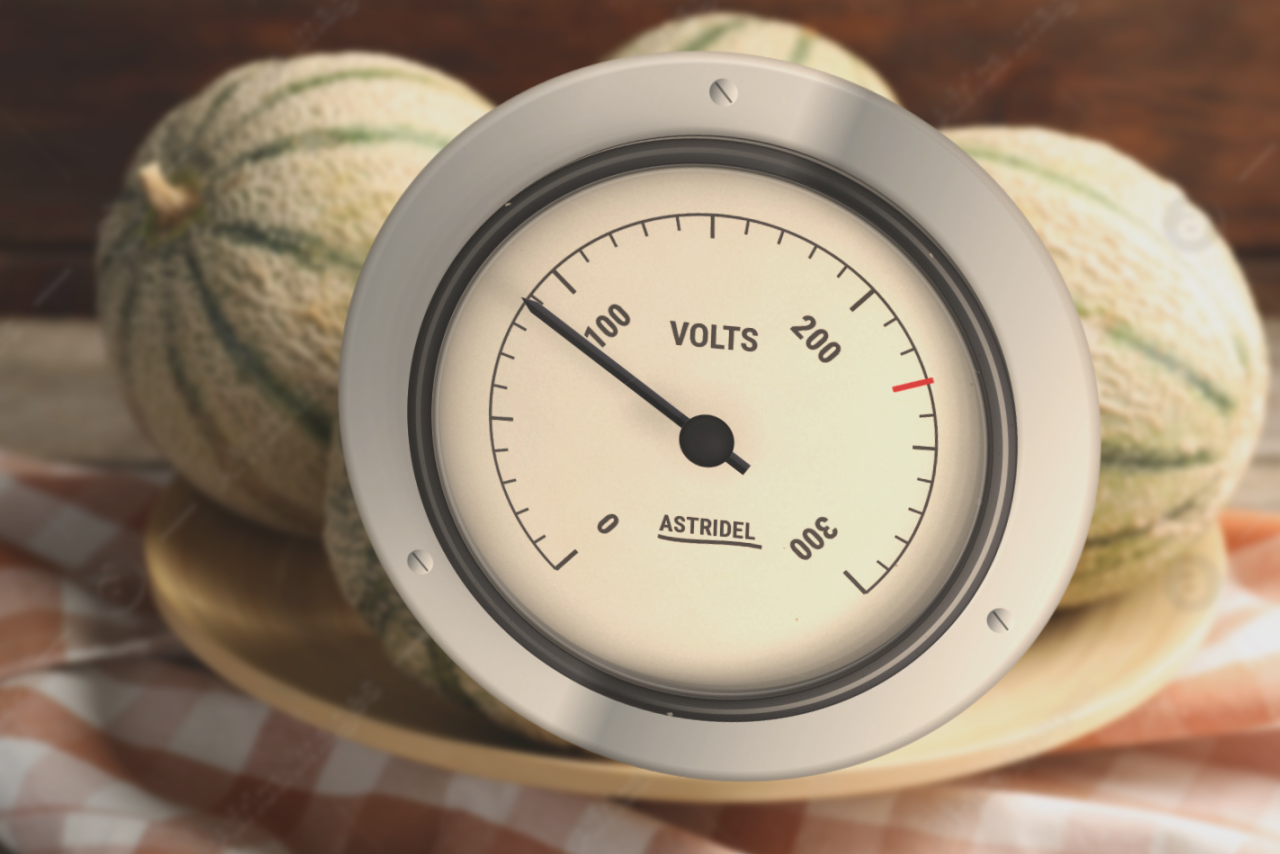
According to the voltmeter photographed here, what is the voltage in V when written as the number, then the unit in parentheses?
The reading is 90 (V)
